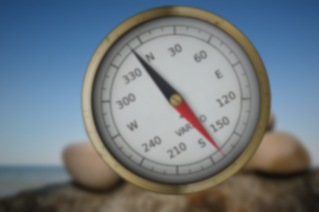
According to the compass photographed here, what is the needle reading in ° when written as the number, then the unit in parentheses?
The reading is 170 (°)
